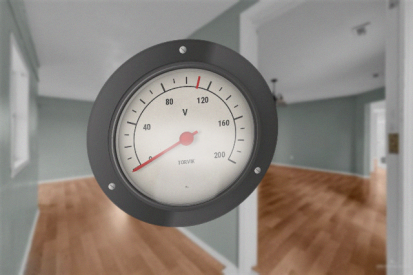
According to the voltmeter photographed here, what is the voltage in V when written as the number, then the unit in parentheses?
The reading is 0 (V)
